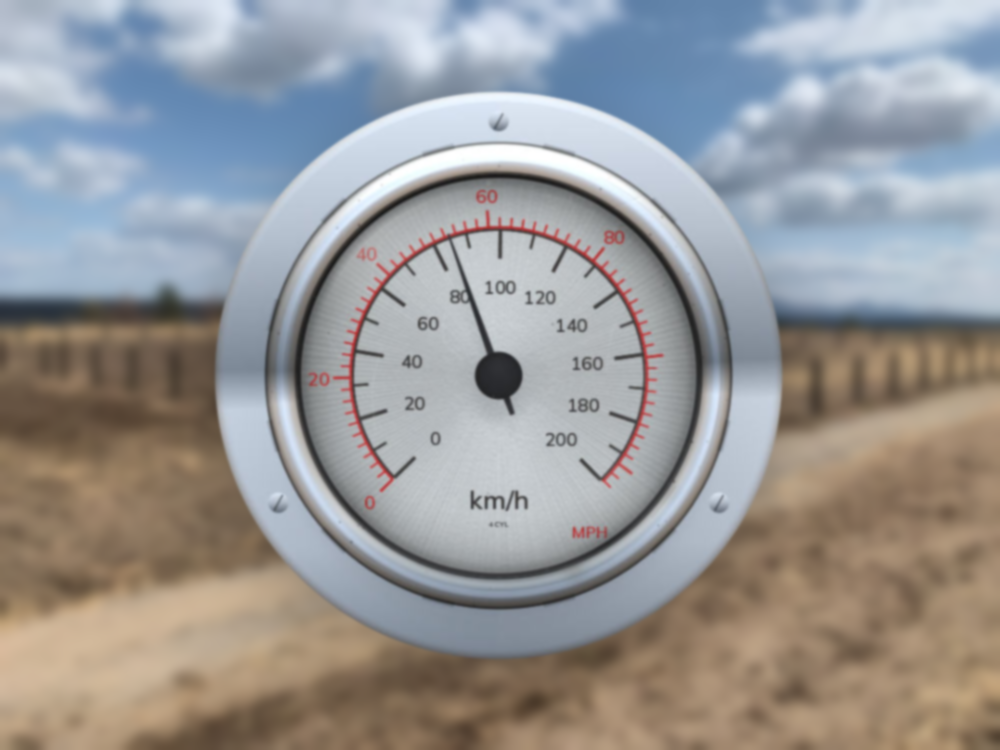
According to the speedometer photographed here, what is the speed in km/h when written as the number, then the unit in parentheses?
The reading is 85 (km/h)
